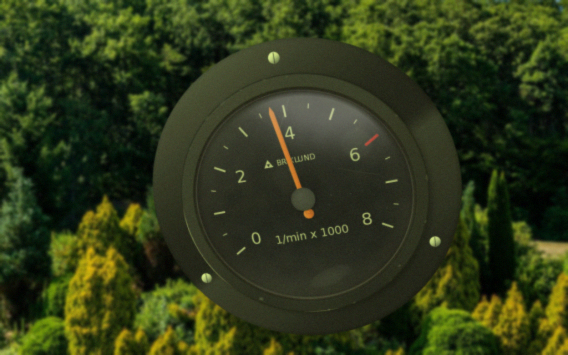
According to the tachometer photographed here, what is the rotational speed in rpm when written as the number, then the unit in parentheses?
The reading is 3750 (rpm)
